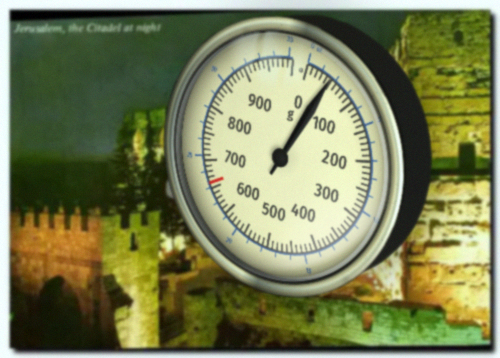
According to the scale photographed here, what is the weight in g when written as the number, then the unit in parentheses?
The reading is 50 (g)
